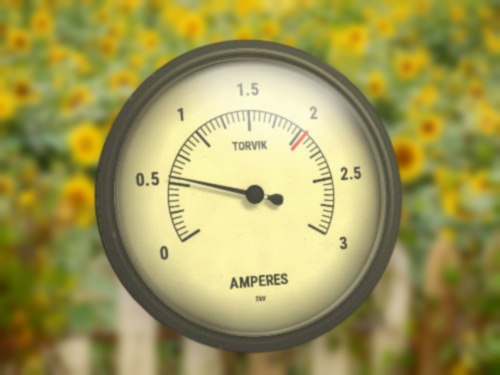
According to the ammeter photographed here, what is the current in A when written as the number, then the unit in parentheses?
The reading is 0.55 (A)
